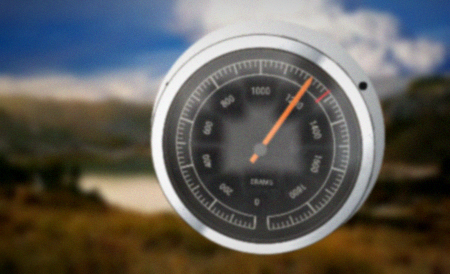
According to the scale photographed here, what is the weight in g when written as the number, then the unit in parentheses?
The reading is 1200 (g)
